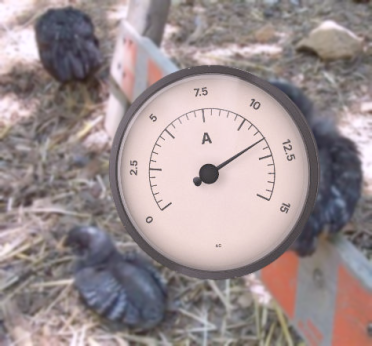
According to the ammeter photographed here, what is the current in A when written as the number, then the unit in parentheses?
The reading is 11.5 (A)
